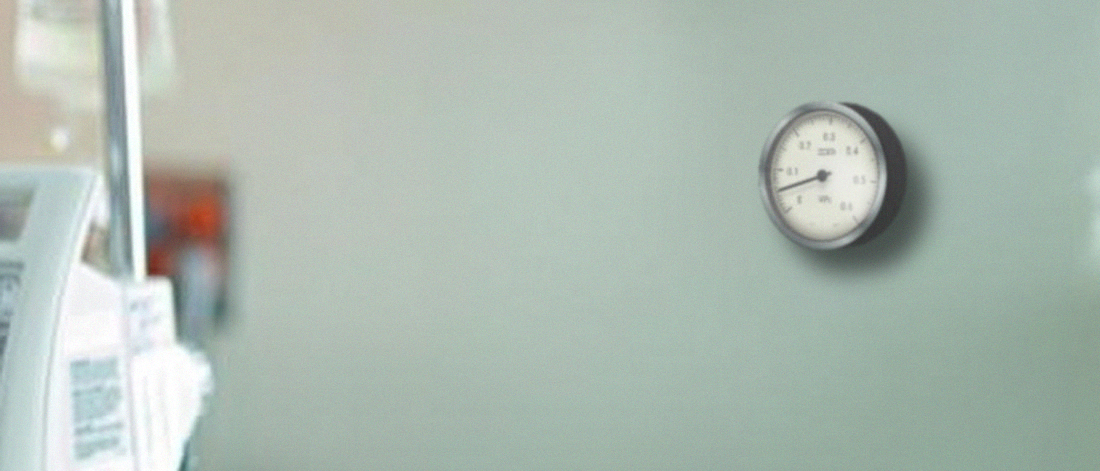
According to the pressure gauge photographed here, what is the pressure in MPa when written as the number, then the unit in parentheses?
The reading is 0.05 (MPa)
